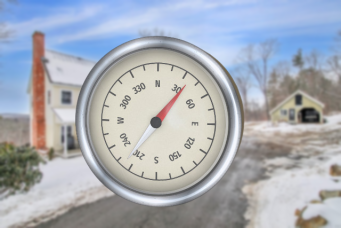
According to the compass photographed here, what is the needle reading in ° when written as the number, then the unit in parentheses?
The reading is 37.5 (°)
